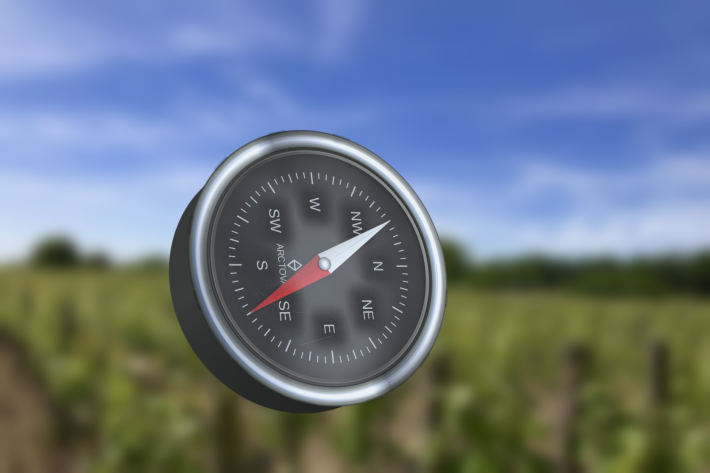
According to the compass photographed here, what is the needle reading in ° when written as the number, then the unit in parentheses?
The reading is 150 (°)
